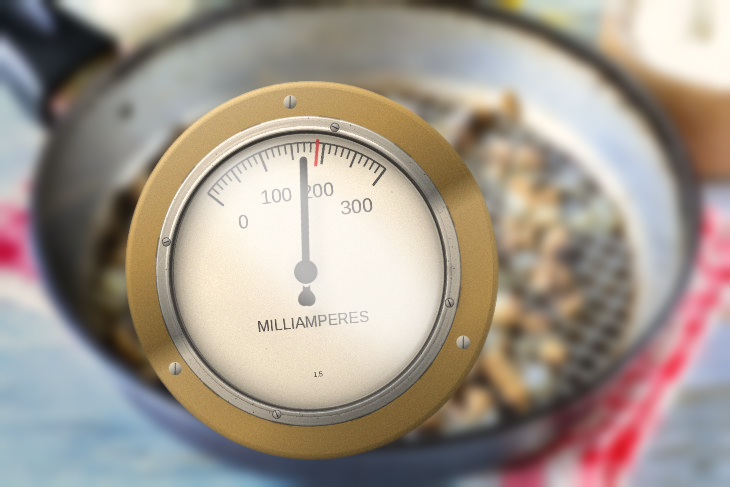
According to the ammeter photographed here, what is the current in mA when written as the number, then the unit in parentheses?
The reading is 170 (mA)
